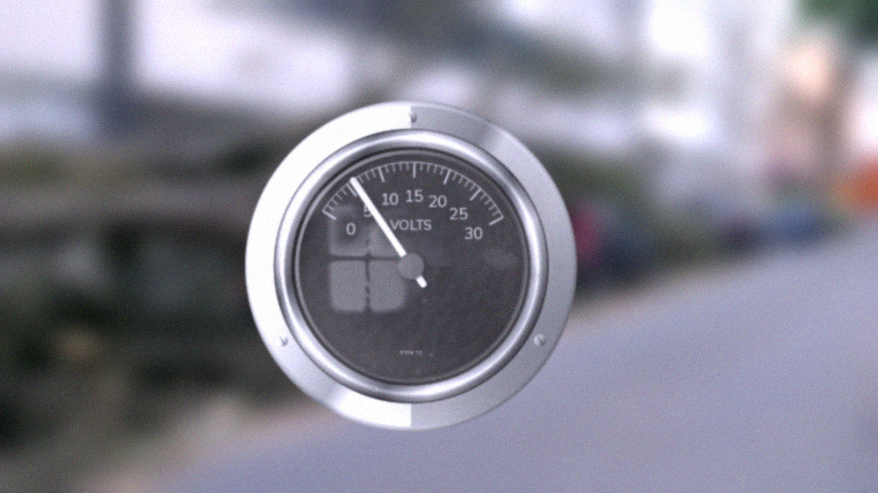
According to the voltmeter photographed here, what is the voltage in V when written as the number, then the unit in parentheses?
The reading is 6 (V)
